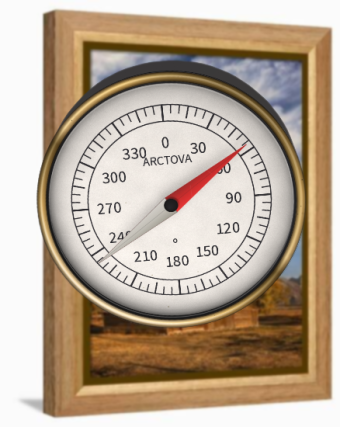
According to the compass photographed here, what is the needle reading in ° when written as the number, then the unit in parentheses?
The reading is 55 (°)
